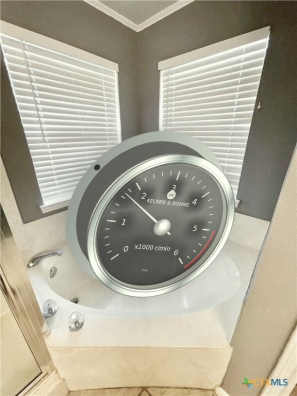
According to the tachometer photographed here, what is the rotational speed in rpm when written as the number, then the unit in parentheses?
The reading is 1700 (rpm)
